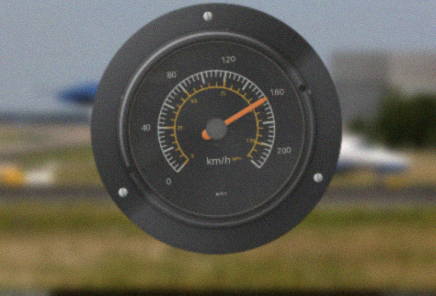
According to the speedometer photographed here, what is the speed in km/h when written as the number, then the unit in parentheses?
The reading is 160 (km/h)
